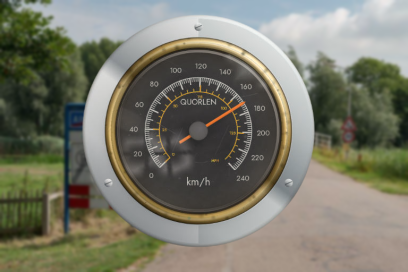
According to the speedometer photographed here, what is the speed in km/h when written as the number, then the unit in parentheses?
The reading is 170 (km/h)
